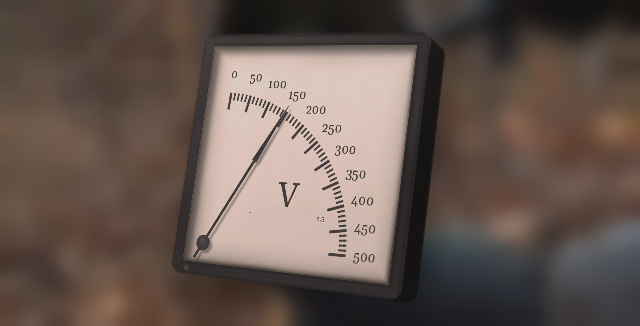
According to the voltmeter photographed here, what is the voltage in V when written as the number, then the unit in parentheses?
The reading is 150 (V)
